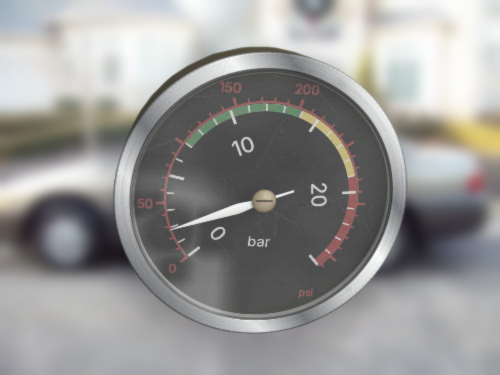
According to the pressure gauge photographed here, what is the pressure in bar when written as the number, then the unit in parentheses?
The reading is 2 (bar)
